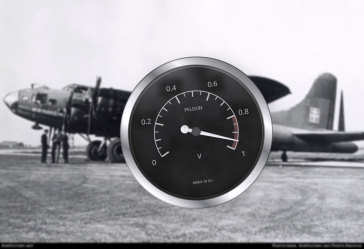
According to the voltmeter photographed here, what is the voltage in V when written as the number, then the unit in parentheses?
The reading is 0.95 (V)
